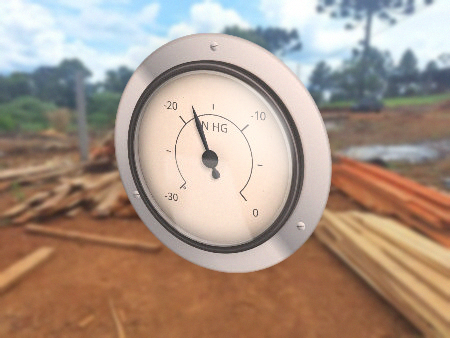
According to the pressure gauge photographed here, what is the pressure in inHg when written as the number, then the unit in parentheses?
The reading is -17.5 (inHg)
